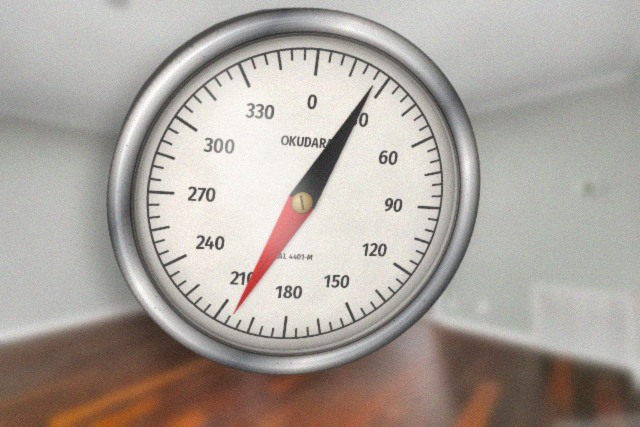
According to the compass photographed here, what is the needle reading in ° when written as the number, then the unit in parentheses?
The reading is 205 (°)
